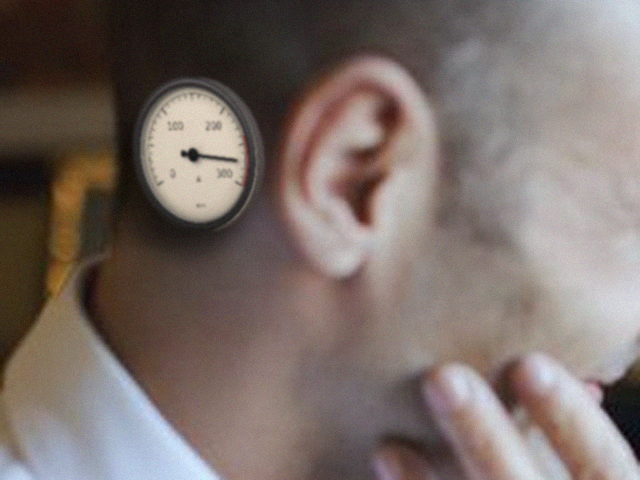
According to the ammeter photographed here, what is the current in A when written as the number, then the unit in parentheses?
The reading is 270 (A)
